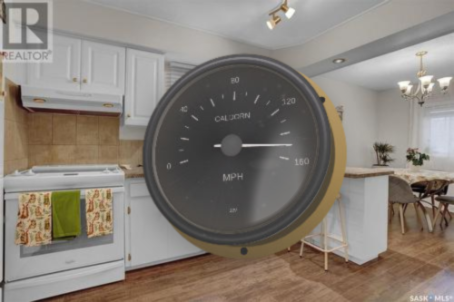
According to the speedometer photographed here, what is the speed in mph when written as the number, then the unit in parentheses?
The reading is 150 (mph)
